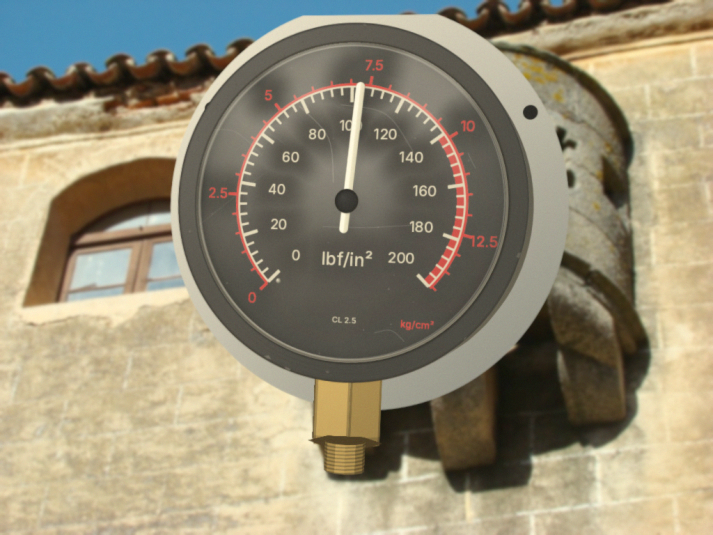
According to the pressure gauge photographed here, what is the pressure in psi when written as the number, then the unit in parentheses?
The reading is 104 (psi)
